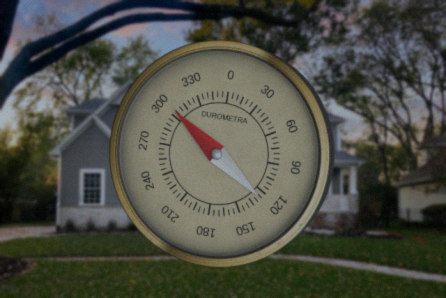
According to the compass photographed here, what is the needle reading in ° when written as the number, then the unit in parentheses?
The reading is 305 (°)
